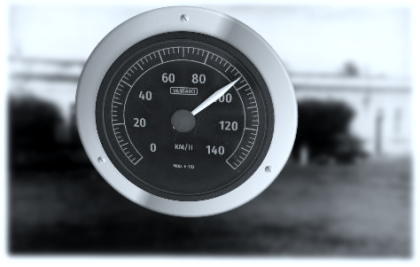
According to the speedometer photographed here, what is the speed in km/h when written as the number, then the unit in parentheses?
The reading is 96 (km/h)
